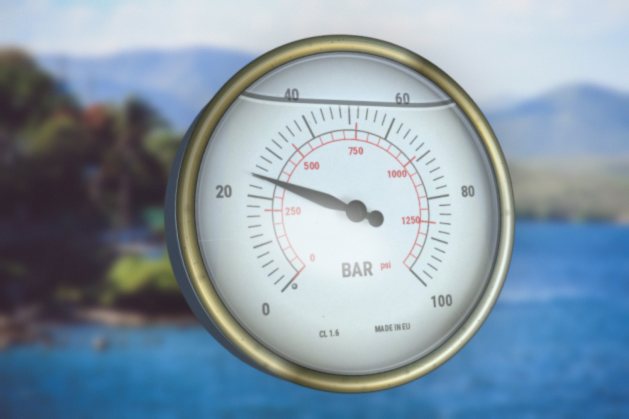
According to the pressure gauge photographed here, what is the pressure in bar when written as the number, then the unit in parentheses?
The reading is 24 (bar)
